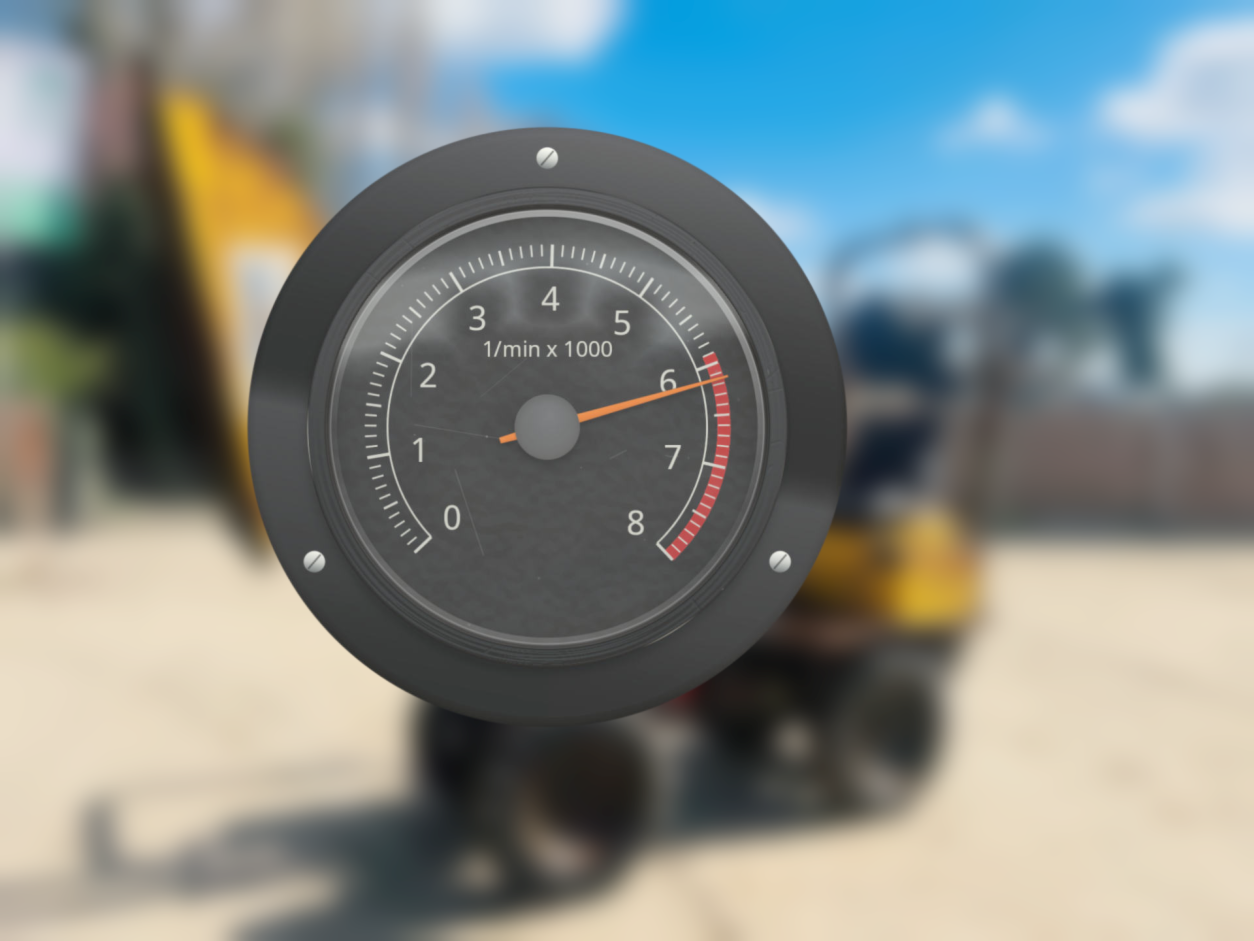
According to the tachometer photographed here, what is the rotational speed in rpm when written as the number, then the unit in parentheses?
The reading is 6150 (rpm)
